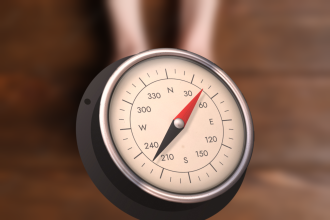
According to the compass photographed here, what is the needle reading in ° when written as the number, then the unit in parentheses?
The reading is 45 (°)
